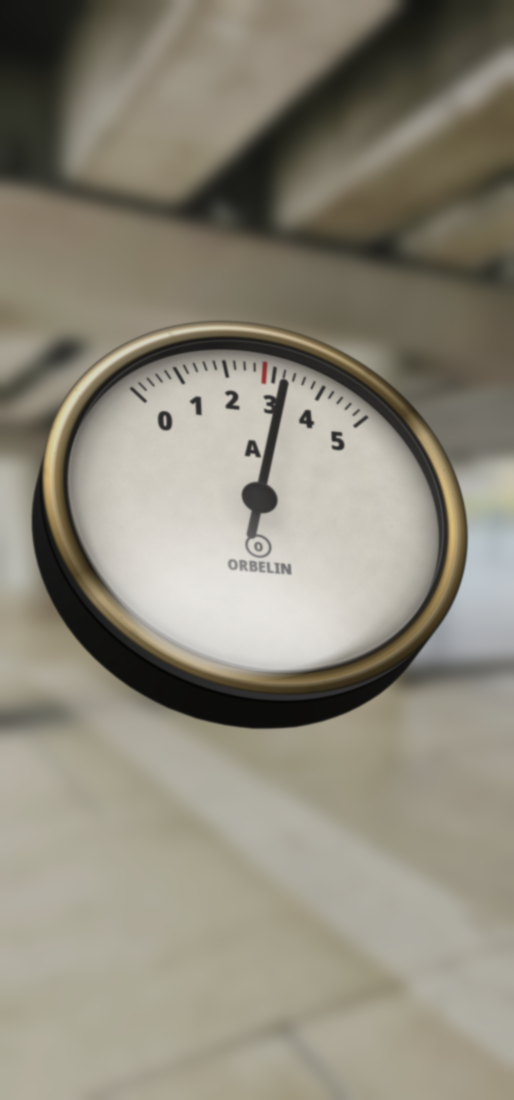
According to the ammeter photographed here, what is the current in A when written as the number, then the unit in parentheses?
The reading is 3.2 (A)
